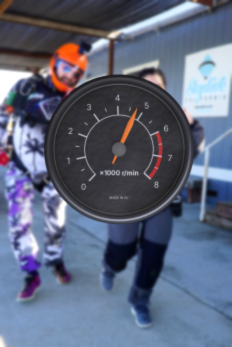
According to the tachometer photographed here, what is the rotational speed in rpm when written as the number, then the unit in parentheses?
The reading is 4750 (rpm)
